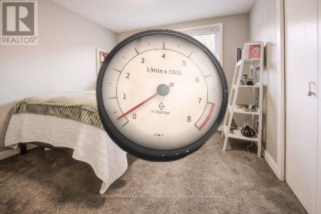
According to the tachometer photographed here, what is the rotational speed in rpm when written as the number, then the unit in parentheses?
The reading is 250 (rpm)
